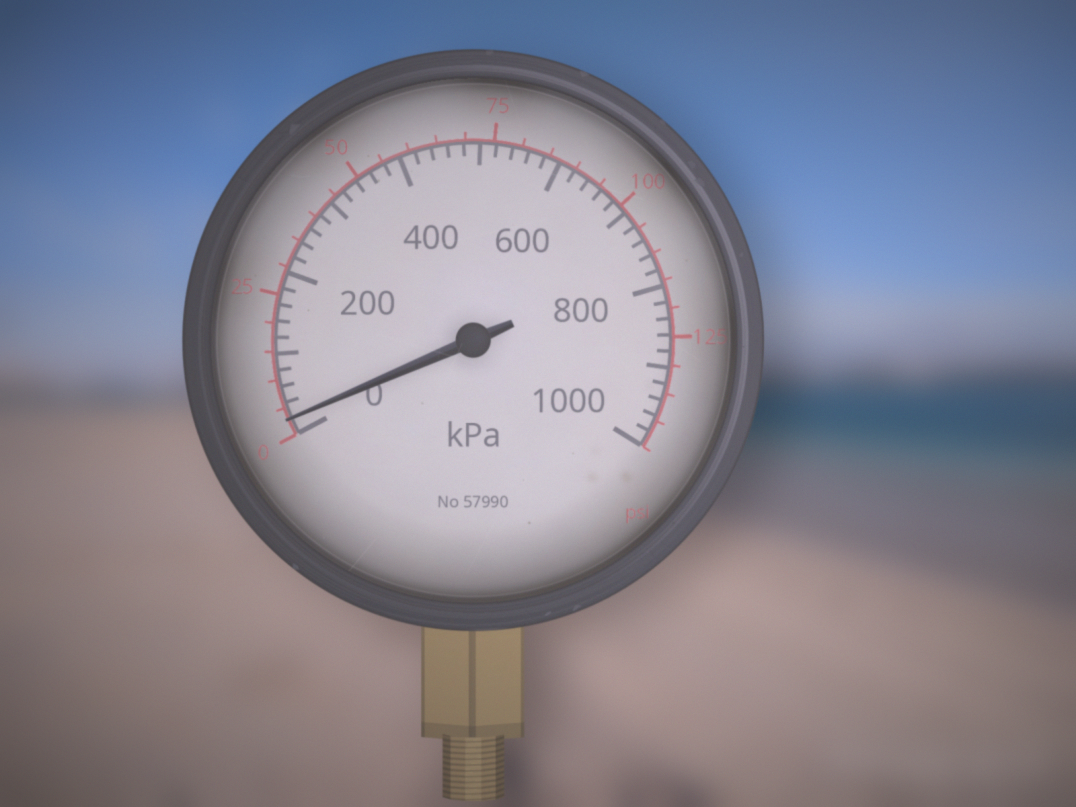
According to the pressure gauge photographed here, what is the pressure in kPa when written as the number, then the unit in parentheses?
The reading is 20 (kPa)
